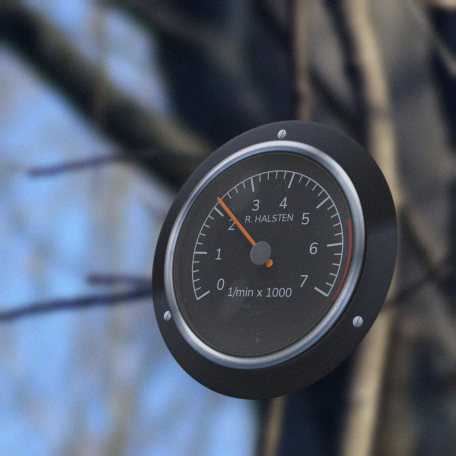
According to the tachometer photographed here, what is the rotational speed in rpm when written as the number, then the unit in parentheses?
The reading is 2200 (rpm)
